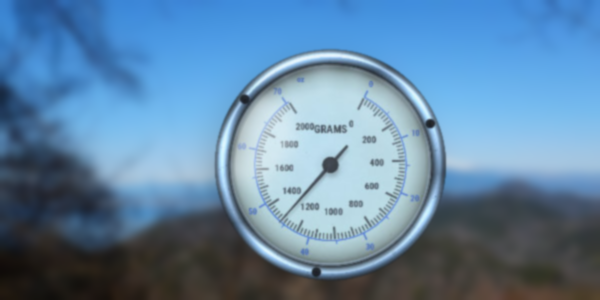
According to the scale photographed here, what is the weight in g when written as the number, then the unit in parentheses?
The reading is 1300 (g)
